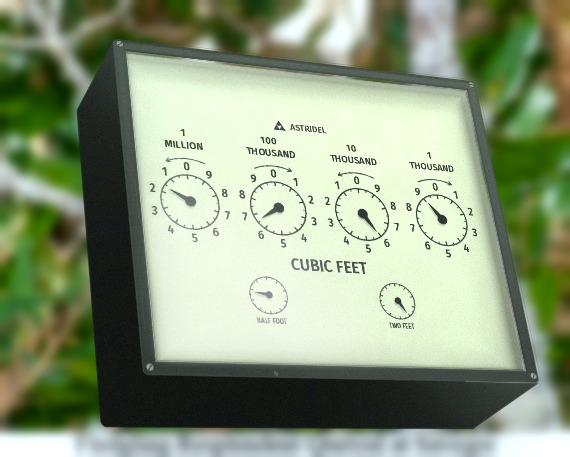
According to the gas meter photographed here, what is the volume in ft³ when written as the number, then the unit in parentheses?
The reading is 165900 (ft³)
